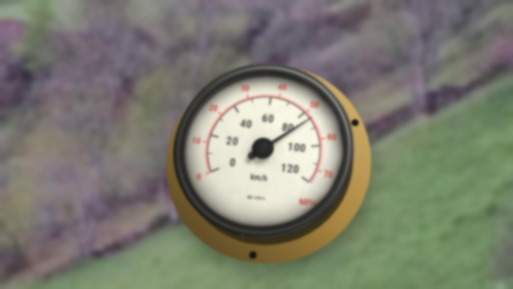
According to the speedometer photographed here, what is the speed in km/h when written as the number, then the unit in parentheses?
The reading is 85 (km/h)
